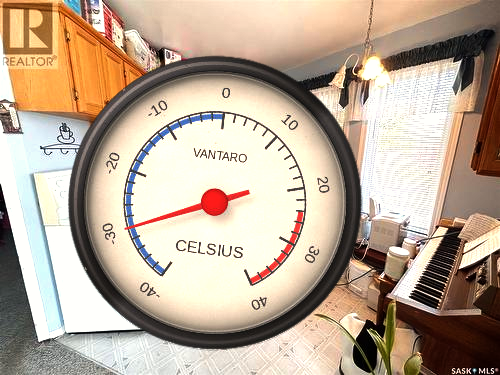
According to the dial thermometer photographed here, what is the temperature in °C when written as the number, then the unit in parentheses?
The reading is -30 (°C)
